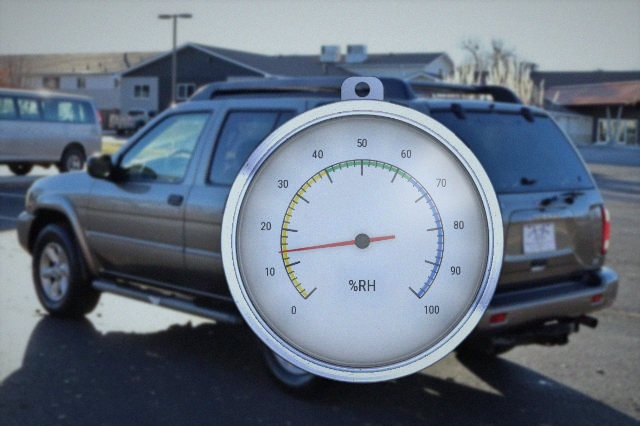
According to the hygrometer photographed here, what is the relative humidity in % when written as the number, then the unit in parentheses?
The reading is 14 (%)
